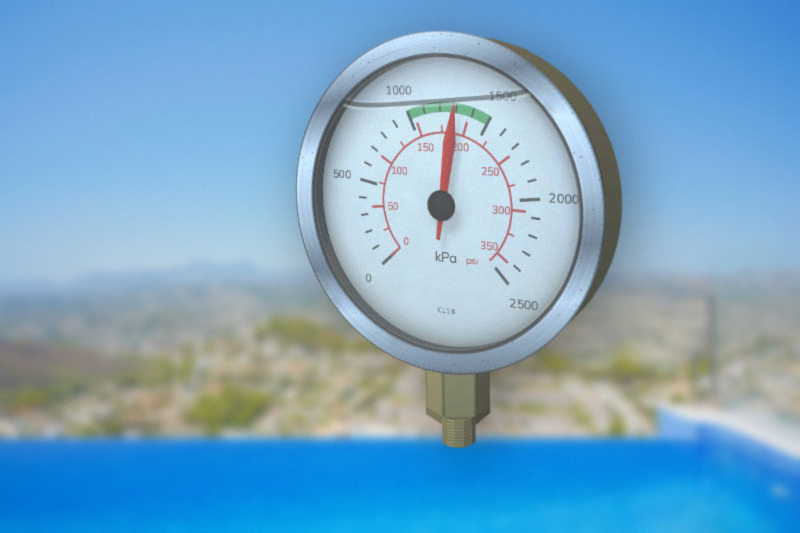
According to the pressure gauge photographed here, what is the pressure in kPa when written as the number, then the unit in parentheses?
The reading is 1300 (kPa)
